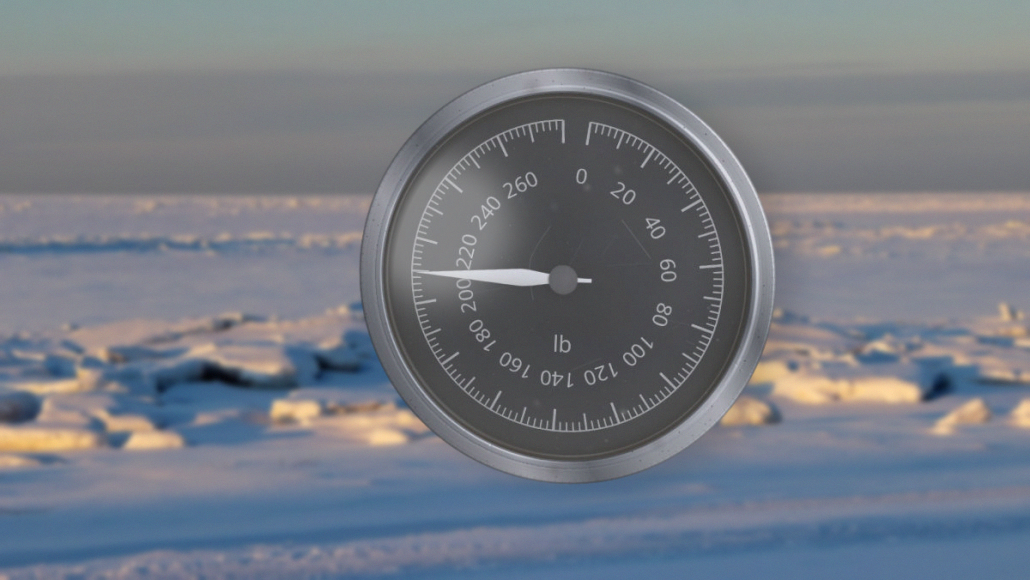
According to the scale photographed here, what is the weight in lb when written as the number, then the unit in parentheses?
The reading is 210 (lb)
